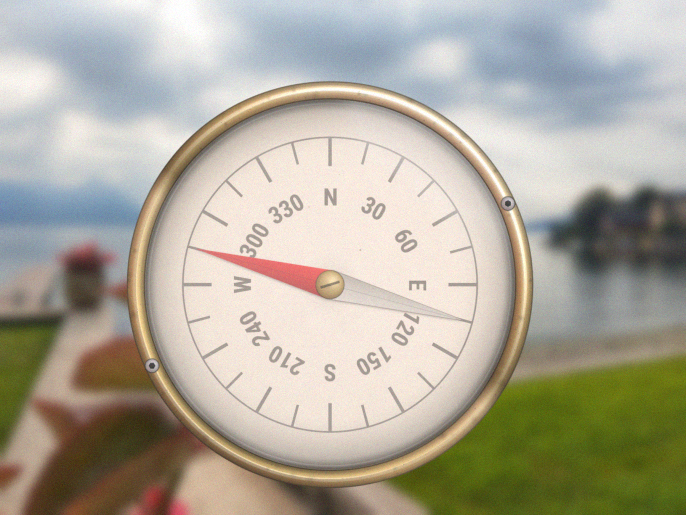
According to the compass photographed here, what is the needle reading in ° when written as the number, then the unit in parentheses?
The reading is 285 (°)
